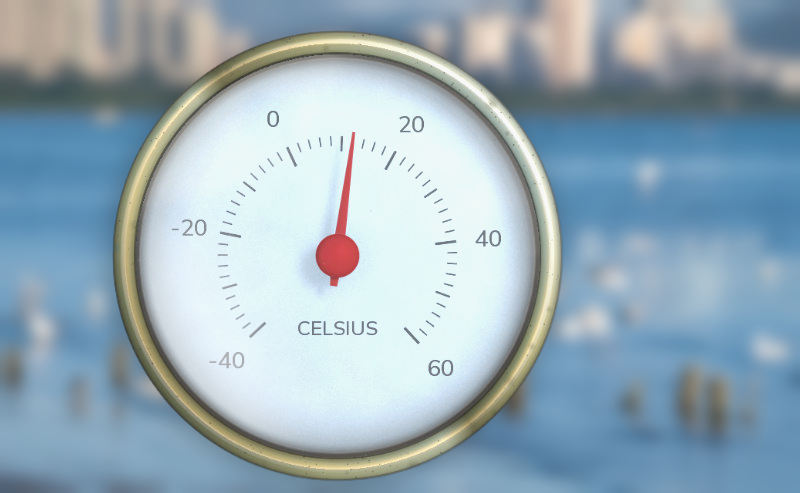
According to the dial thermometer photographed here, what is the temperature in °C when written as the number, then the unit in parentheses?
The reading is 12 (°C)
